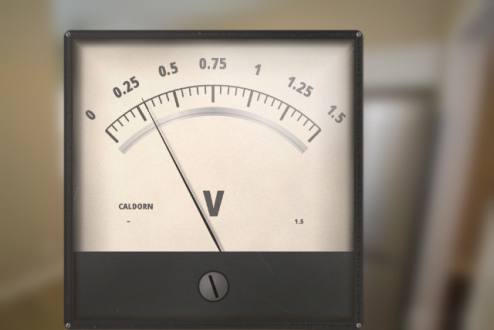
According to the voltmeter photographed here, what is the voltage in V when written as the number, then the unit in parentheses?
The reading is 0.3 (V)
